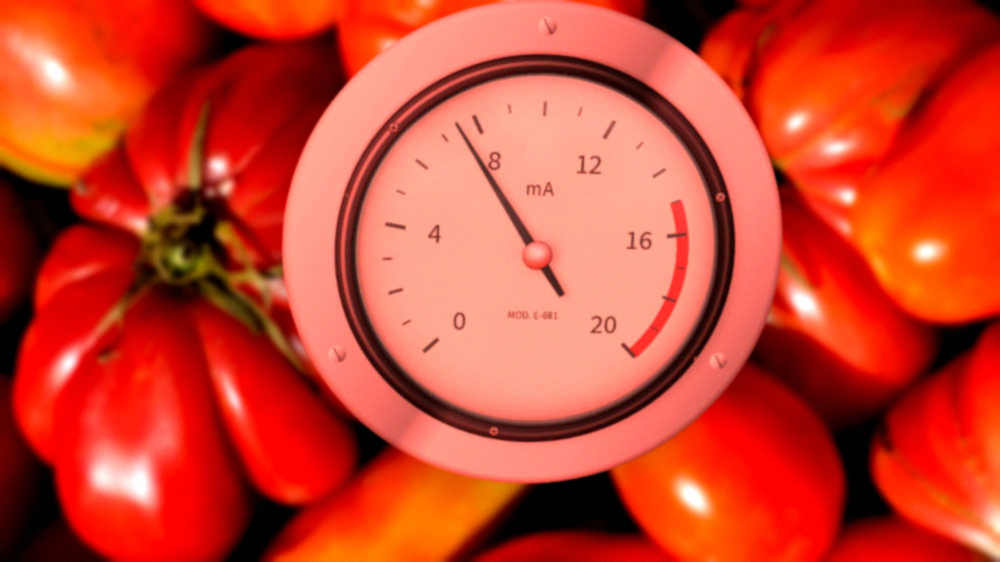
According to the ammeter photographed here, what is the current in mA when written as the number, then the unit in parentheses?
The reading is 7.5 (mA)
